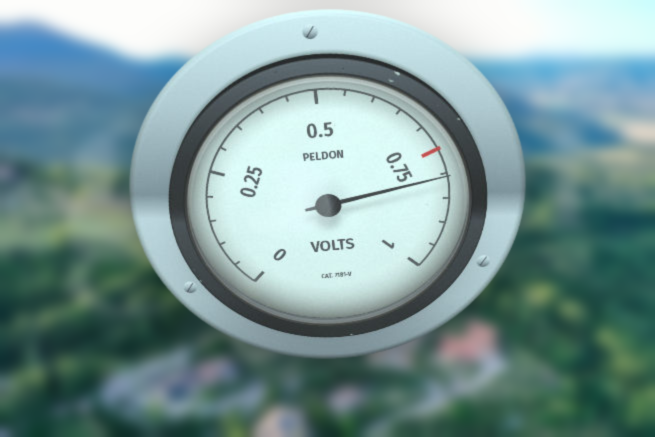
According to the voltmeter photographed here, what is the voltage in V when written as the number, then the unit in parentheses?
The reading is 0.8 (V)
